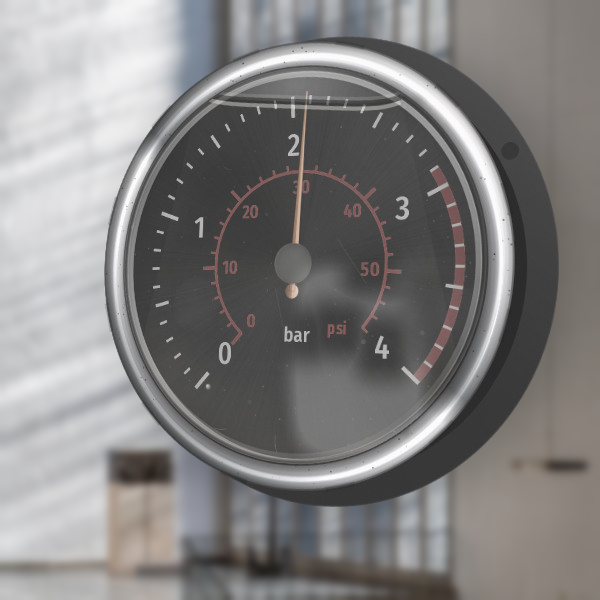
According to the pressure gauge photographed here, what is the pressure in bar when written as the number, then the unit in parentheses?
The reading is 2.1 (bar)
